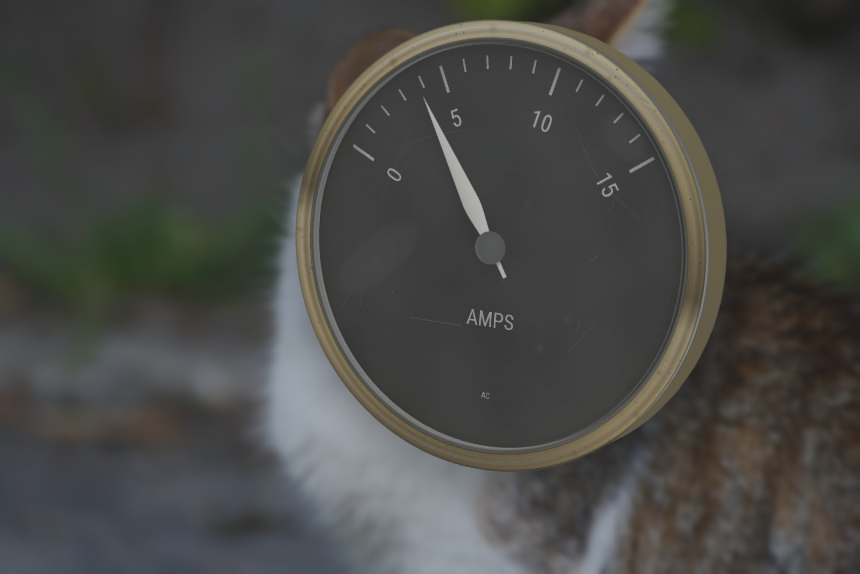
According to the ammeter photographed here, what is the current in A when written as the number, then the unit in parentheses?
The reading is 4 (A)
